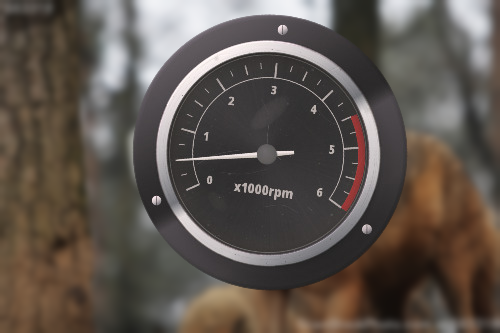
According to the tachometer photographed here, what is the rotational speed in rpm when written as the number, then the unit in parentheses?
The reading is 500 (rpm)
